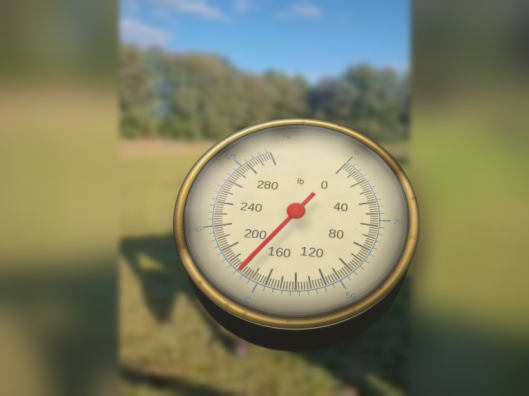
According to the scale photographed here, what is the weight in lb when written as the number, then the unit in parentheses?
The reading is 180 (lb)
